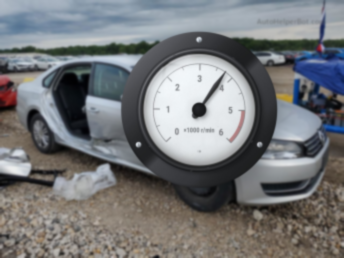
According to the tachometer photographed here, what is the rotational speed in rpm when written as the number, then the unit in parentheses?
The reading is 3750 (rpm)
